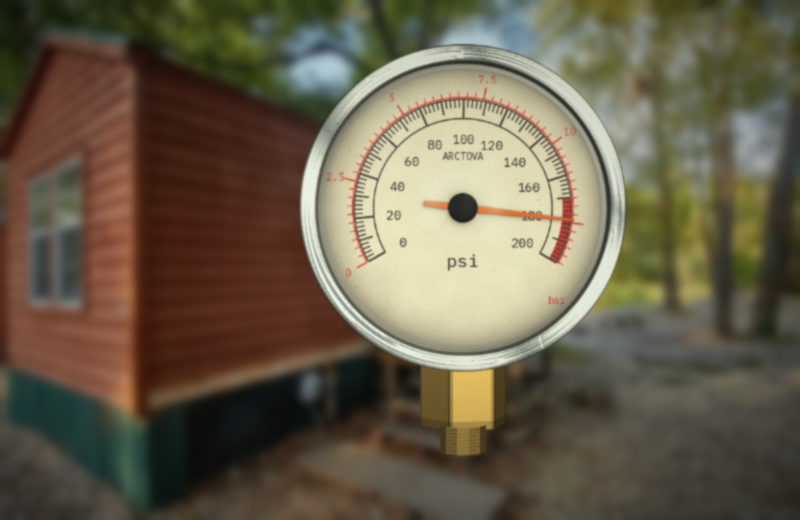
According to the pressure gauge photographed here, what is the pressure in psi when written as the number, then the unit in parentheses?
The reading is 180 (psi)
